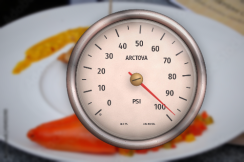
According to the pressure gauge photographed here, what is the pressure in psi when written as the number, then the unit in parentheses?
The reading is 97.5 (psi)
